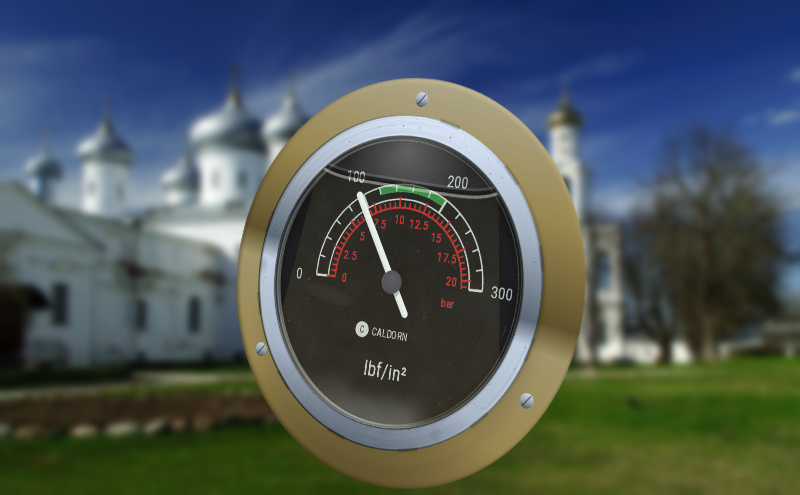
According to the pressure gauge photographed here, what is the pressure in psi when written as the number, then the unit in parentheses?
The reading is 100 (psi)
